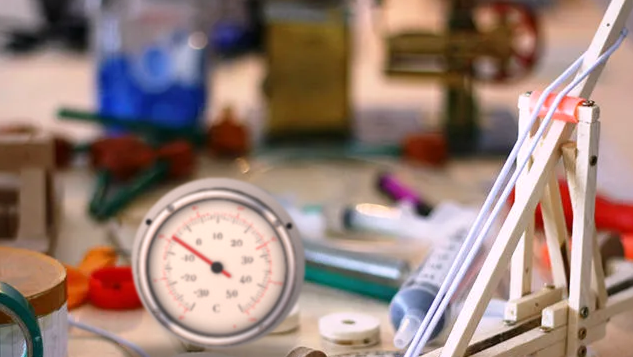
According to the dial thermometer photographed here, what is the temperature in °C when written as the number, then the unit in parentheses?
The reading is -5 (°C)
